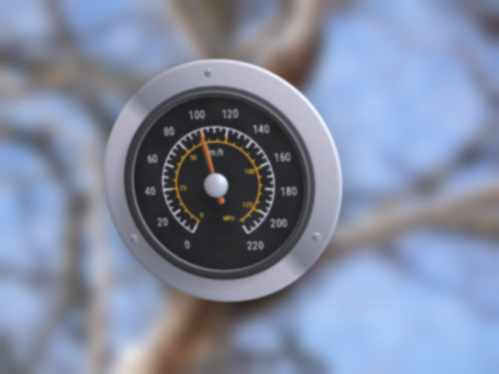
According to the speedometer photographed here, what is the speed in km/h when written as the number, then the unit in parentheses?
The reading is 100 (km/h)
